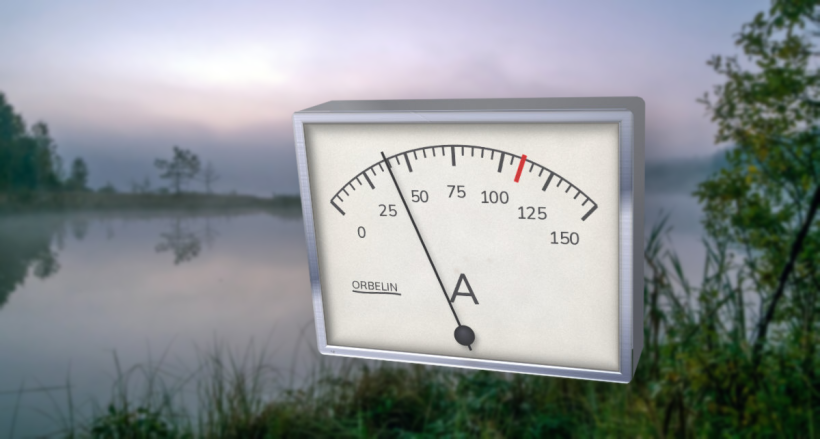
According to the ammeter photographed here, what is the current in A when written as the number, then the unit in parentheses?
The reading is 40 (A)
